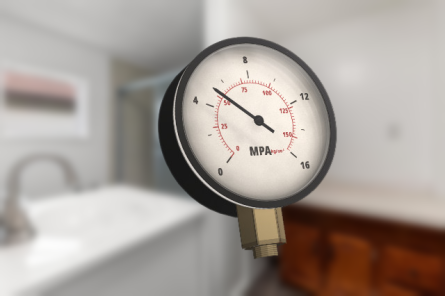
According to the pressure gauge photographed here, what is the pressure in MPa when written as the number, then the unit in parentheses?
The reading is 5 (MPa)
